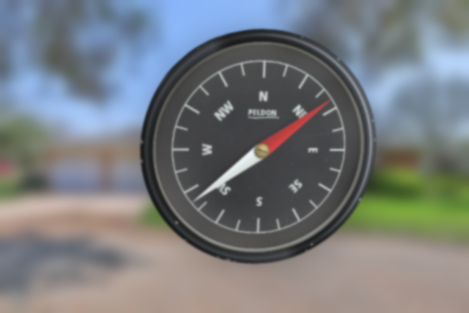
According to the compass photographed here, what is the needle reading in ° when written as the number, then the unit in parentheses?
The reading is 52.5 (°)
